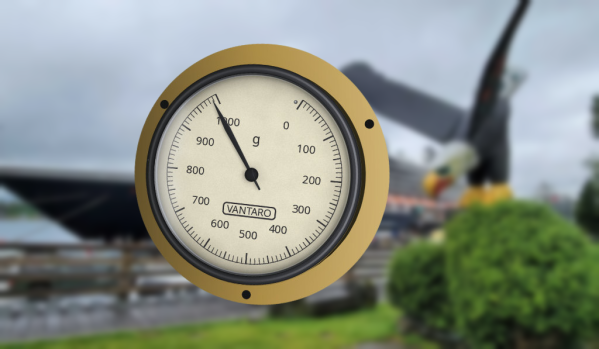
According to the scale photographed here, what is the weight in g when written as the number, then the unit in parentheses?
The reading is 990 (g)
